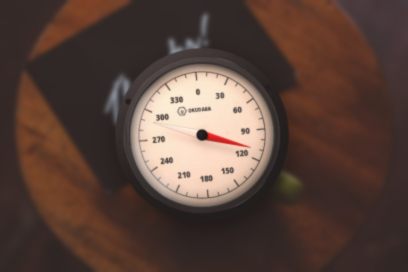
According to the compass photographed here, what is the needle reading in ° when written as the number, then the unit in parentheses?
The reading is 110 (°)
